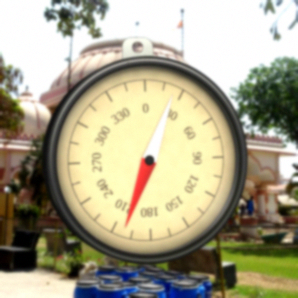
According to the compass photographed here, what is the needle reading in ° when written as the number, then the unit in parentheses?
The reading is 202.5 (°)
